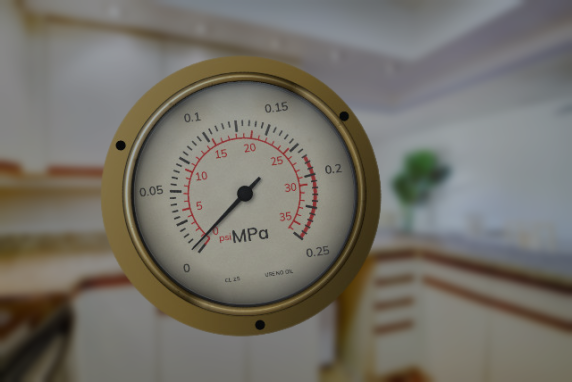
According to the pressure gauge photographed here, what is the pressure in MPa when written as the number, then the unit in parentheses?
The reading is 0.005 (MPa)
